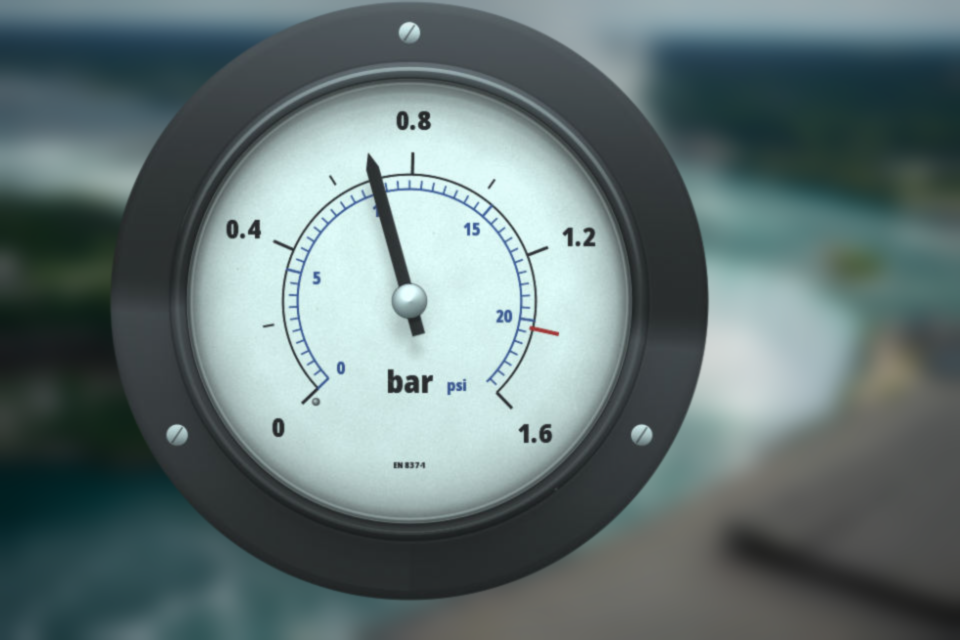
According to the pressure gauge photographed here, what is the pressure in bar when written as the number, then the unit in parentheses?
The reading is 0.7 (bar)
